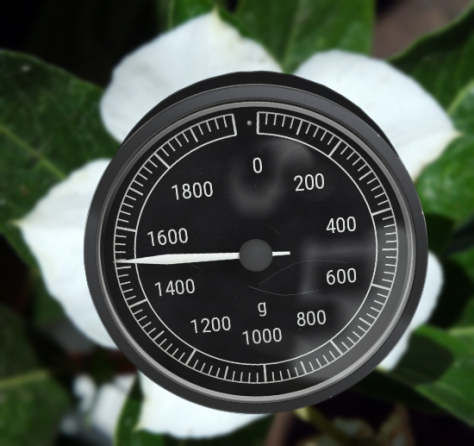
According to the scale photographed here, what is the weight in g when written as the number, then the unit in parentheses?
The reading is 1520 (g)
